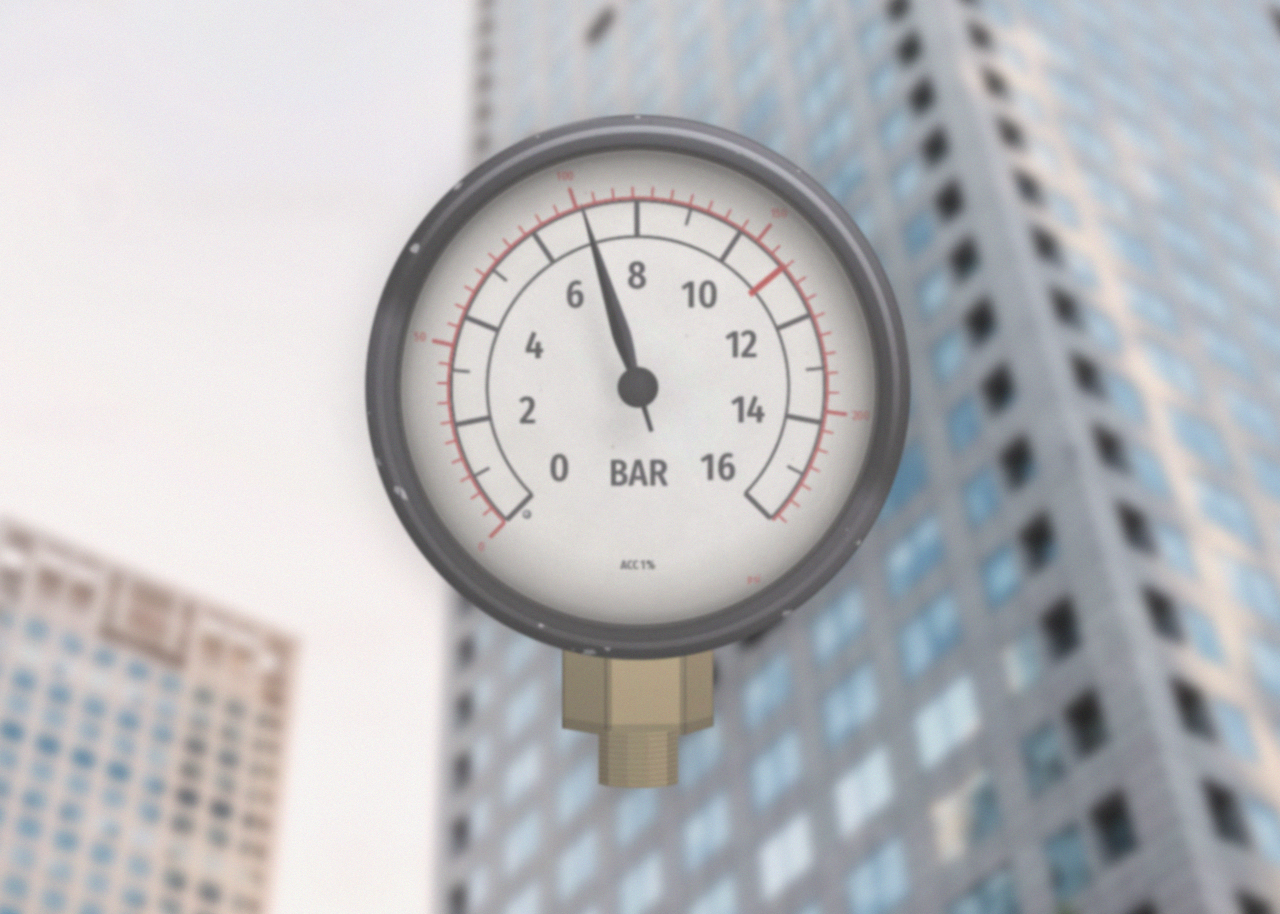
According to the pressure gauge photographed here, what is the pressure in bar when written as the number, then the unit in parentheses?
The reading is 7 (bar)
